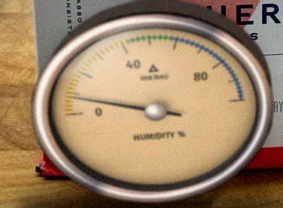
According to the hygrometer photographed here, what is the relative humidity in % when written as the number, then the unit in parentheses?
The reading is 10 (%)
